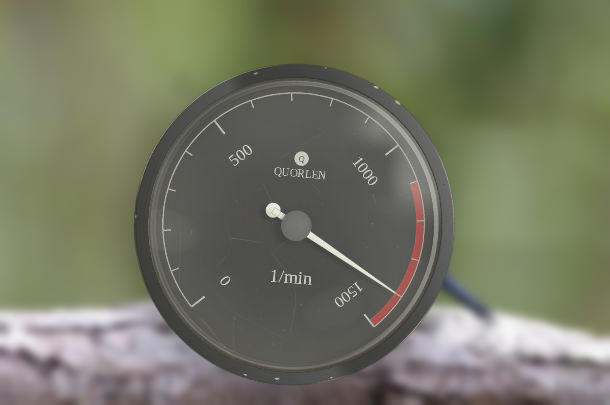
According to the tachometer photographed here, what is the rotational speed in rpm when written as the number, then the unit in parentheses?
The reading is 1400 (rpm)
